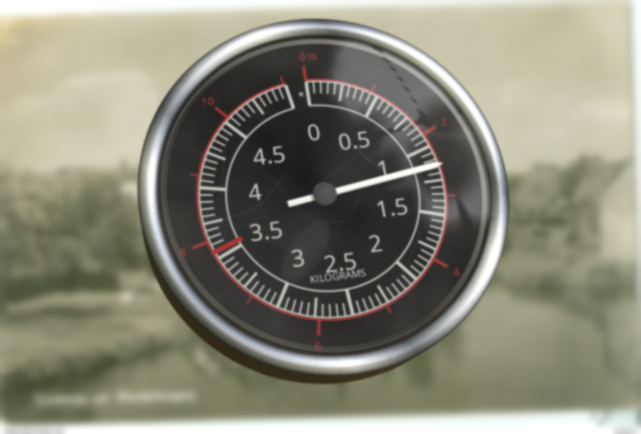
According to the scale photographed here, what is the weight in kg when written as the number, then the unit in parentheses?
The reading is 1.15 (kg)
